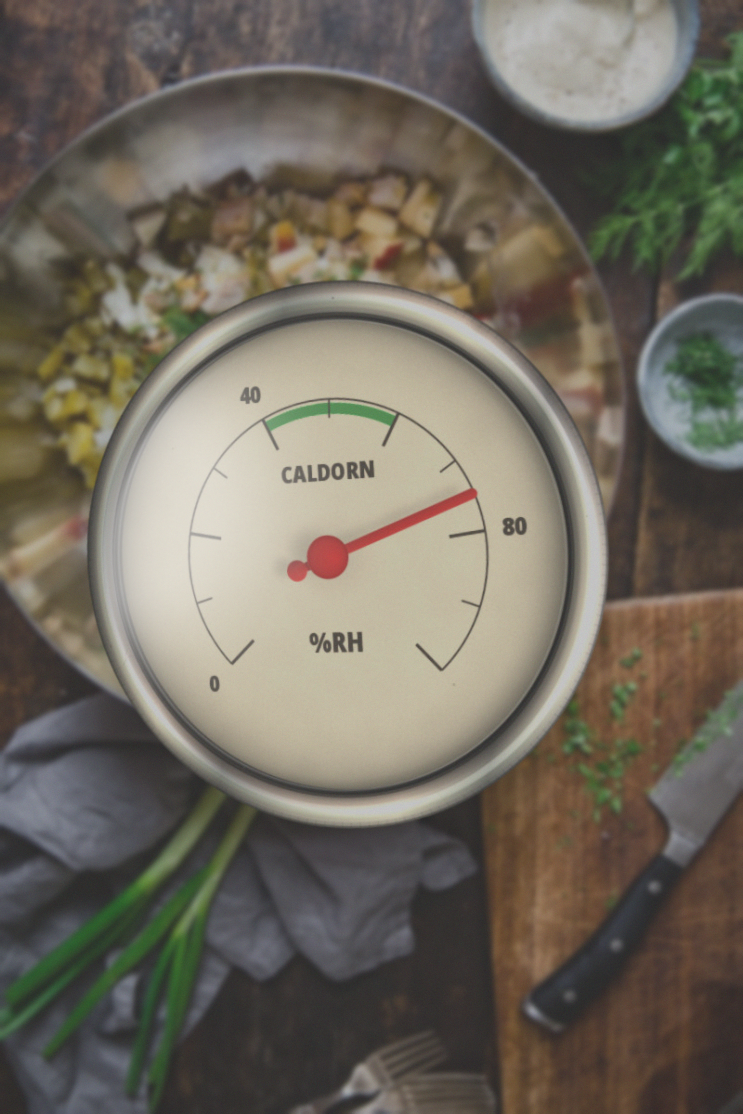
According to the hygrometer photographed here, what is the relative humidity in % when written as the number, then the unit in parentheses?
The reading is 75 (%)
